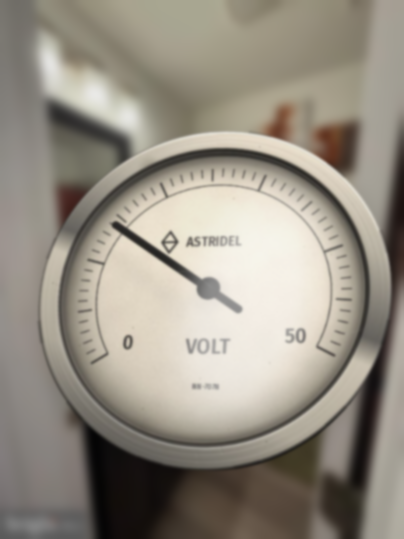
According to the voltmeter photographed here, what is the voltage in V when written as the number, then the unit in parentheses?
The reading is 14 (V)
